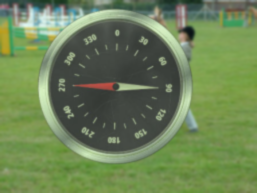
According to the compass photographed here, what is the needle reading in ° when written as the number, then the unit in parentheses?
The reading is 270 (°)
